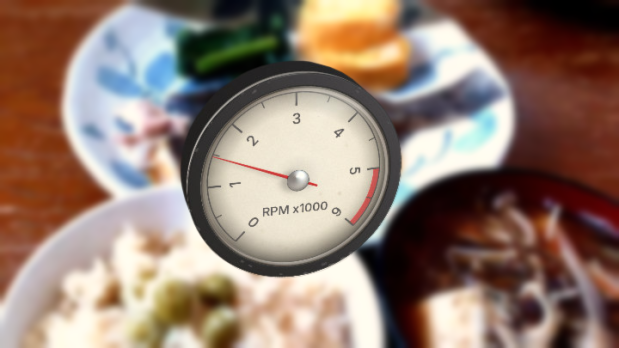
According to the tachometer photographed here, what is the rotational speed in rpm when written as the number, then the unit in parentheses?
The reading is 1500 (rpm)
